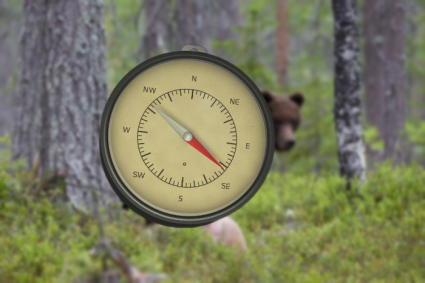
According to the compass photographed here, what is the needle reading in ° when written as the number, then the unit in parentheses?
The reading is 125 (°)
